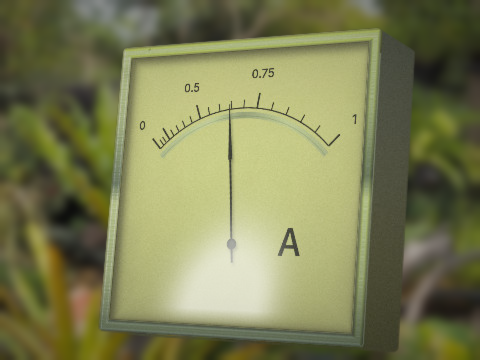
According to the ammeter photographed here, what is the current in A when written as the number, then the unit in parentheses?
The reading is 0.65 (A)
